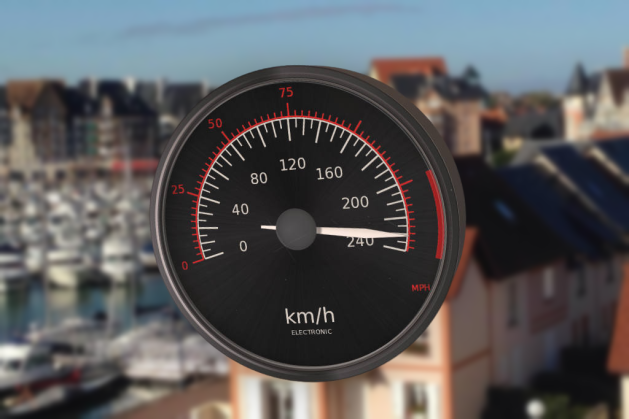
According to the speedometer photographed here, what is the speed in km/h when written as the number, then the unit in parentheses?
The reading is 230 (km/h)
